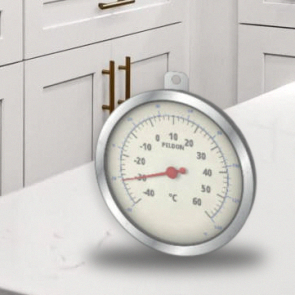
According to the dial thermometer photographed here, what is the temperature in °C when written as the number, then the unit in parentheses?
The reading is -30 (°C)
